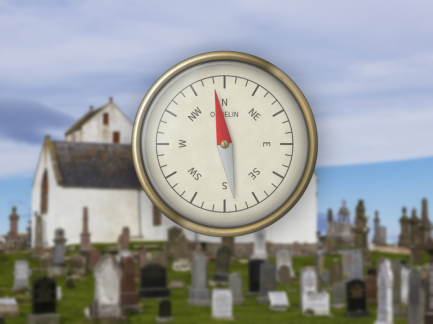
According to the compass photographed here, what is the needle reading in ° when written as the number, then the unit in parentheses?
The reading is 350 (°)
